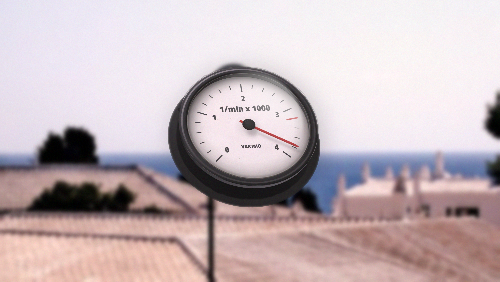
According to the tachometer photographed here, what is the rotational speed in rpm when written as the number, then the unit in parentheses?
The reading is 3800 (rpm)
